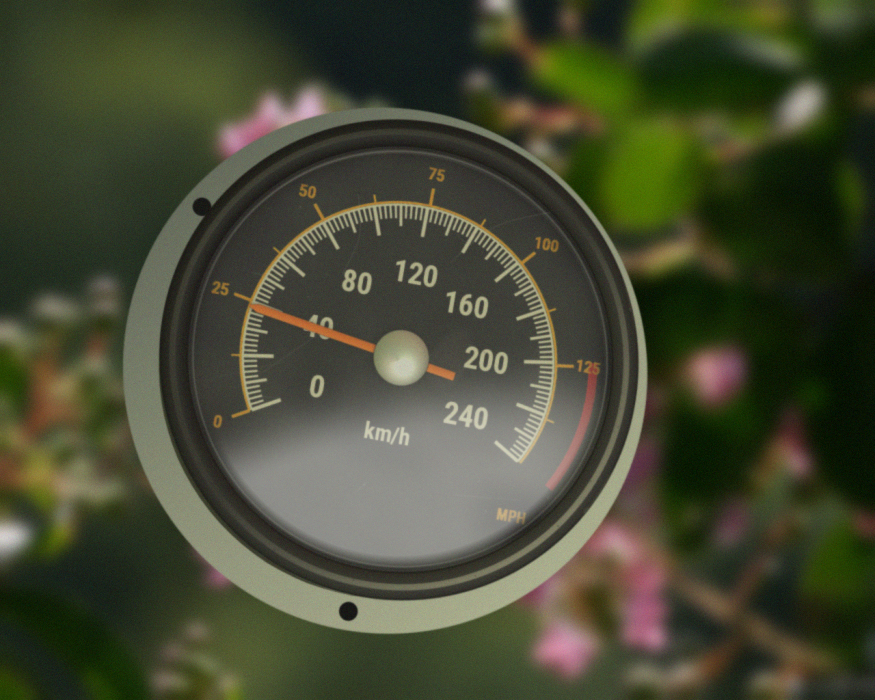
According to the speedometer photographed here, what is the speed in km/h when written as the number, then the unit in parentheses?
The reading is 38 (km/h)
